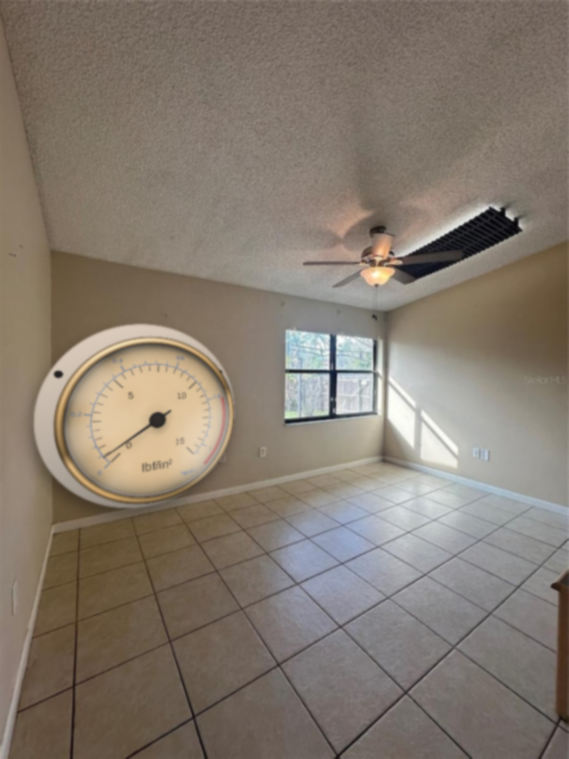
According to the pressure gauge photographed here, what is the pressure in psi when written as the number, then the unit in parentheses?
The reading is 0.5 (psi)
